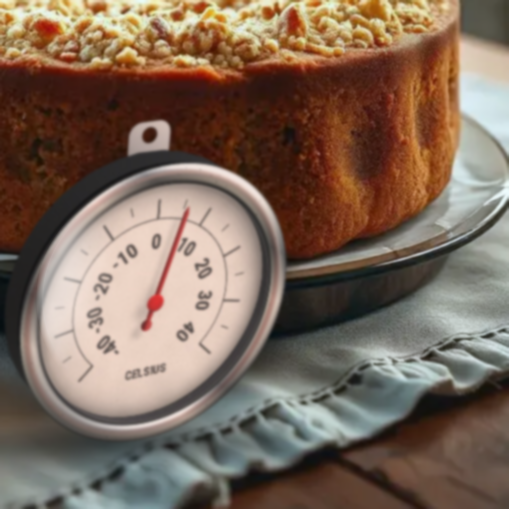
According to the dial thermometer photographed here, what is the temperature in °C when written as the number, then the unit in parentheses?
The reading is 5 (°C)
